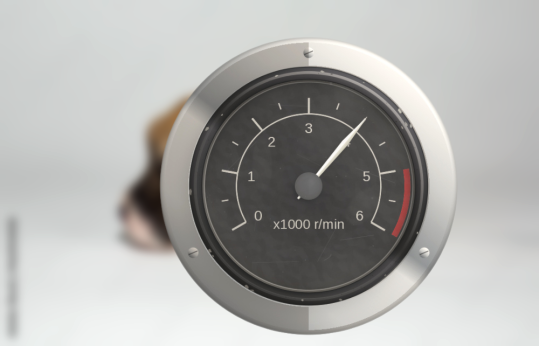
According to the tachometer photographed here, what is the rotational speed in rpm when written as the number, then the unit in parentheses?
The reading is 4000 (rpm)
